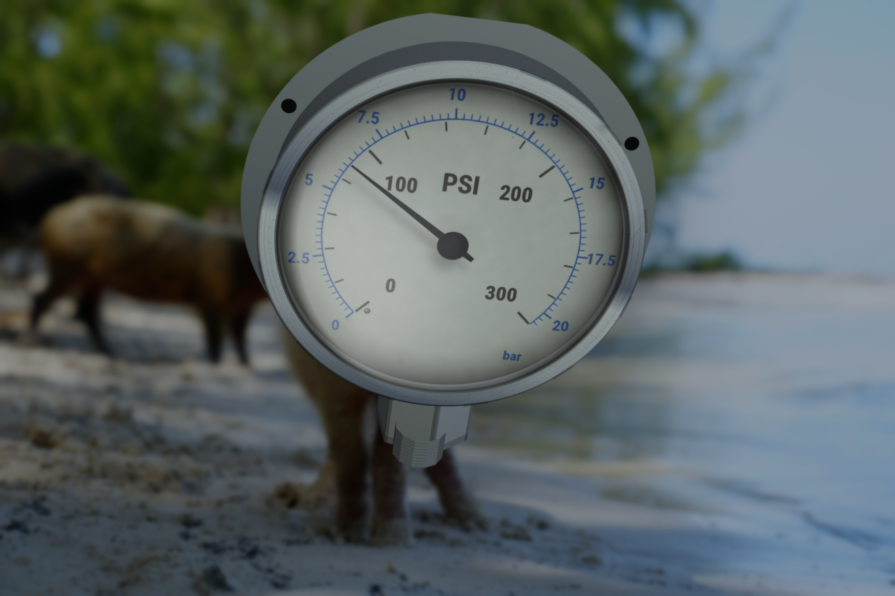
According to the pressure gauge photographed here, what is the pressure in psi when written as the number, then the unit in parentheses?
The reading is 90 (psi)
